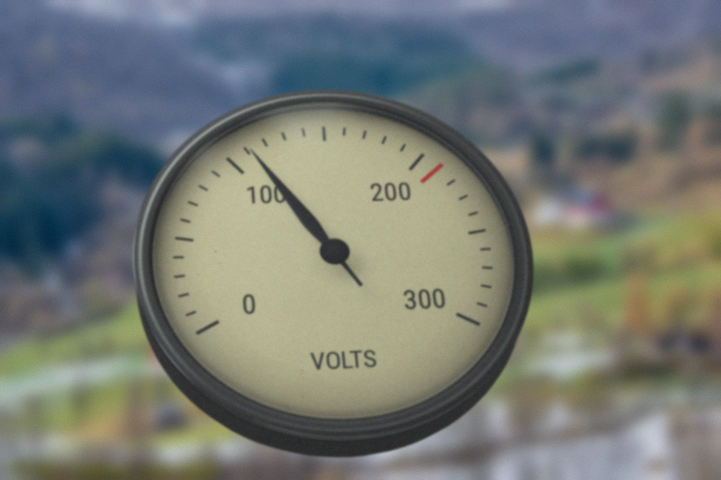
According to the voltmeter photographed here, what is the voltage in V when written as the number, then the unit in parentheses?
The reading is 110 (V)
